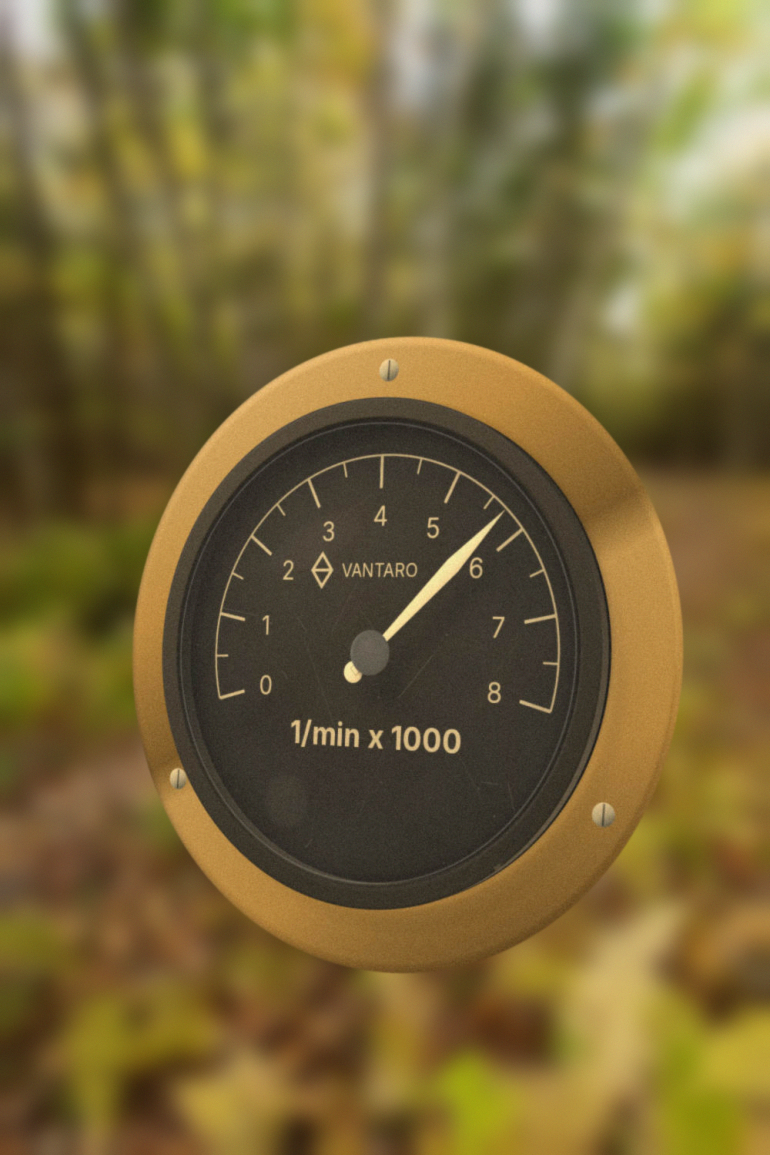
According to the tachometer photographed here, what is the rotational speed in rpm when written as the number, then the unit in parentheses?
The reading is 5750 (rpm)
